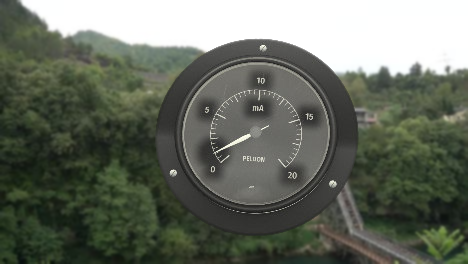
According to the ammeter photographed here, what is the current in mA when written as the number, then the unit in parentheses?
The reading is 1 (mA)
